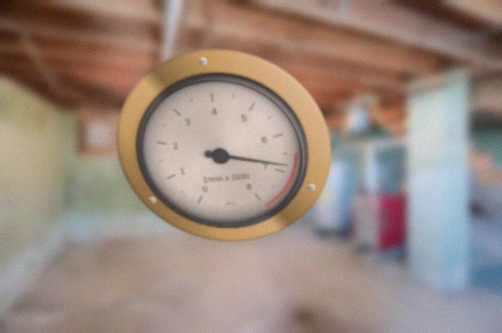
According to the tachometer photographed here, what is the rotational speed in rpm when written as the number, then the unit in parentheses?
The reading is 6750 (rpm)
